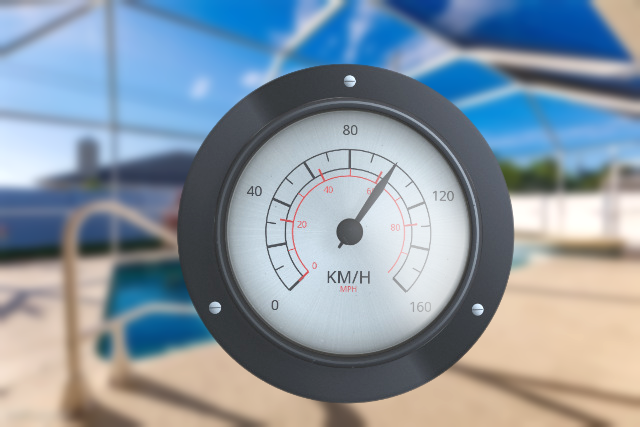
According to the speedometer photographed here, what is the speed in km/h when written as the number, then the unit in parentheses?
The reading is 100 (km/h)
